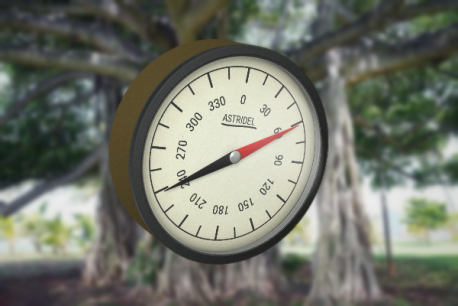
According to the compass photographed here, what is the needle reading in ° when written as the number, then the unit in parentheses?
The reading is 60 (°)
